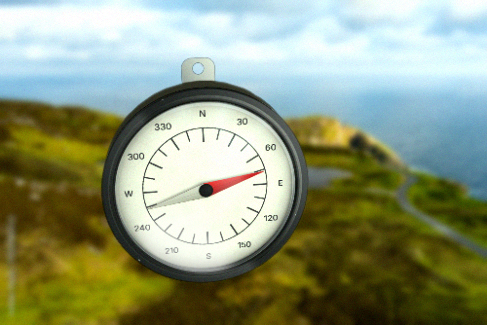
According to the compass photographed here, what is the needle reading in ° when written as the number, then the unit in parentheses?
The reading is 75 (°)
